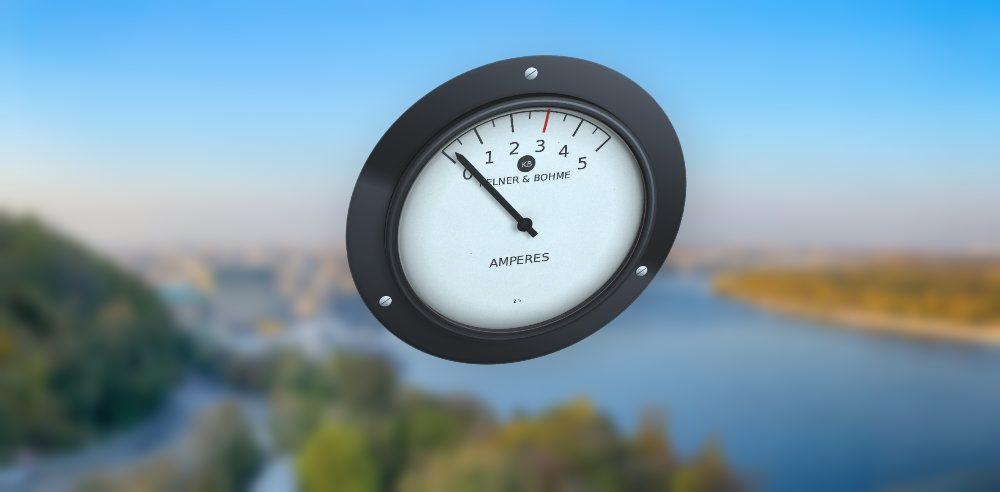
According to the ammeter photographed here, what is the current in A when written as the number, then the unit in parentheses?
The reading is 0.25 (A)
